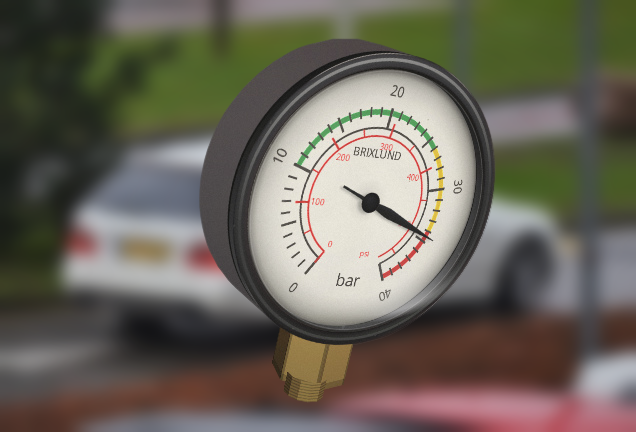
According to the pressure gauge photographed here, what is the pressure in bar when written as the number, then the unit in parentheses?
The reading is 34.5 (bar)
